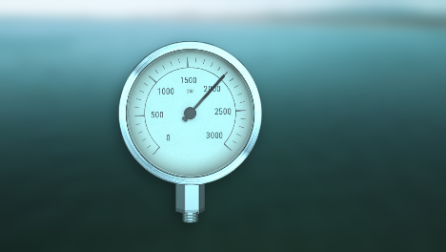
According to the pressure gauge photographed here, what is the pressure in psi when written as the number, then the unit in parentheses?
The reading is 2000 (psi)
